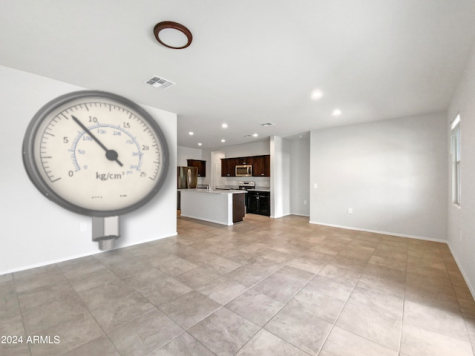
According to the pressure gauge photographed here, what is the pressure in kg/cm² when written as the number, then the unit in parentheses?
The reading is 8 (kg/cm²)
